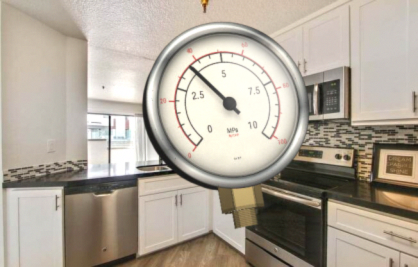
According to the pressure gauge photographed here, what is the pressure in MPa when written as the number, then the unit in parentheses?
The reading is 3.5 (MPa)
